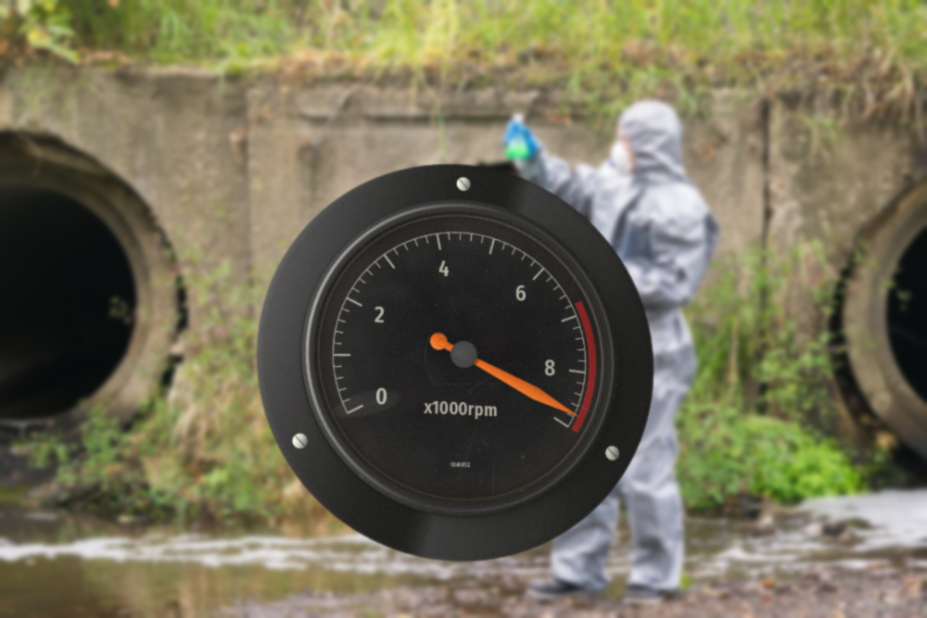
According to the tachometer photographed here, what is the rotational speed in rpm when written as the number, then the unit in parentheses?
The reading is 8800 (rpm)
